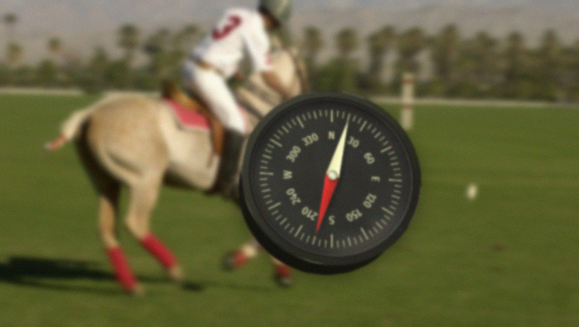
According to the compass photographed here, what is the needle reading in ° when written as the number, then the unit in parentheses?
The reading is 195 (°)
